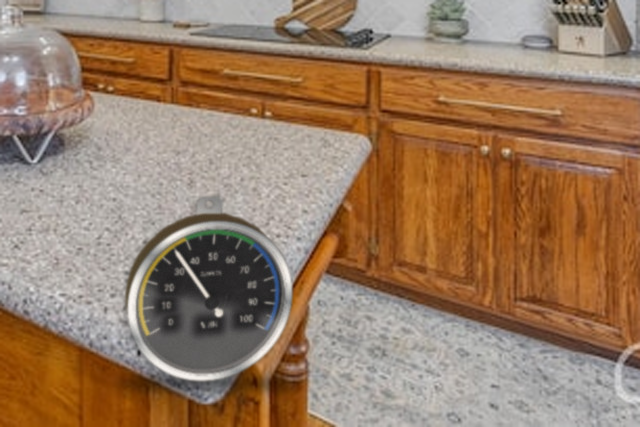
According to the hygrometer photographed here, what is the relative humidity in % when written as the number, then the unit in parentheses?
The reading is 35 (%)
